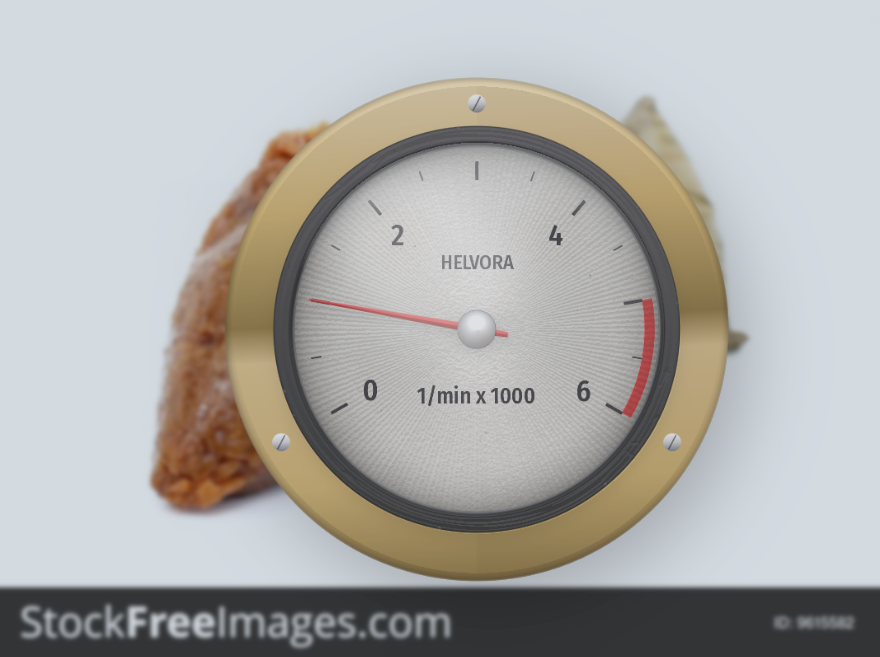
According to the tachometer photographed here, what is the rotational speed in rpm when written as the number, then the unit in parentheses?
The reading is 1000 (rpm)
